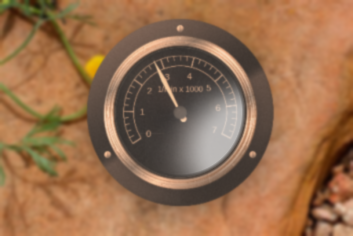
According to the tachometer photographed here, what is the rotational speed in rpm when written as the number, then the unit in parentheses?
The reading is 2800 (rpm)
